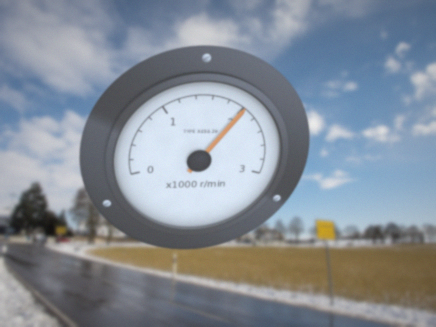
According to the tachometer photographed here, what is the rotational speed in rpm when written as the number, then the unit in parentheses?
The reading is 2000 (rpm)
